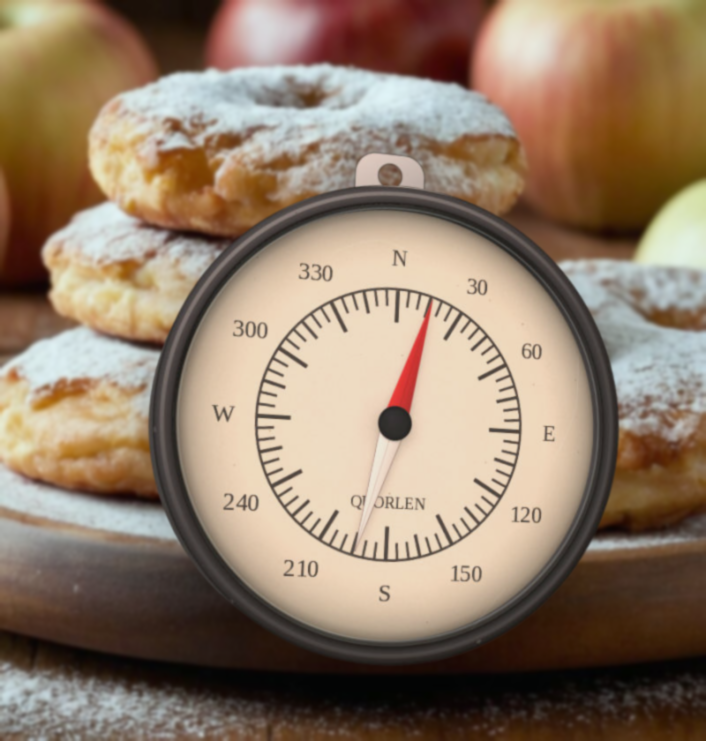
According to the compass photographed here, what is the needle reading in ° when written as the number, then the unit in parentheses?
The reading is 15 (°)
